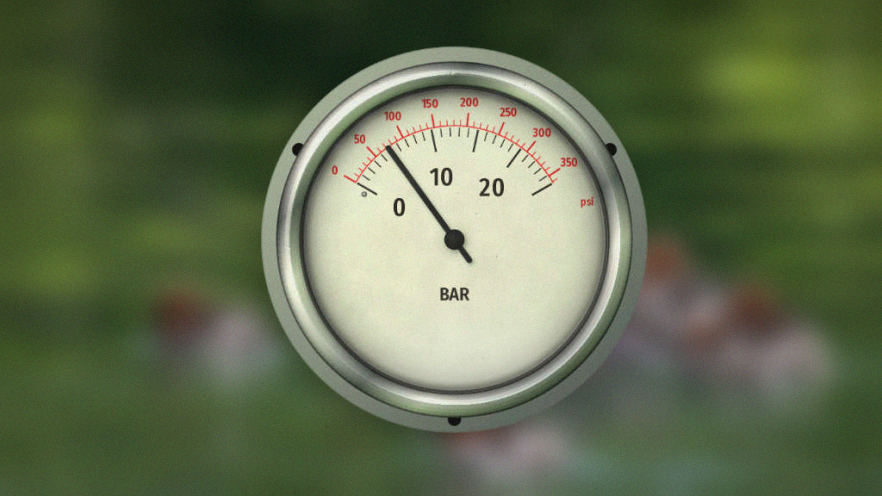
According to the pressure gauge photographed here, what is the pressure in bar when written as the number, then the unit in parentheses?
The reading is 5 (bar)
